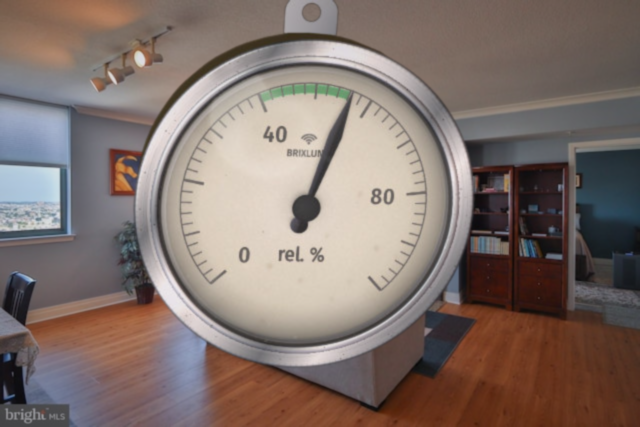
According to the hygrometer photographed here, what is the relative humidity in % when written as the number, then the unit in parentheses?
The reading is 56 (%)
